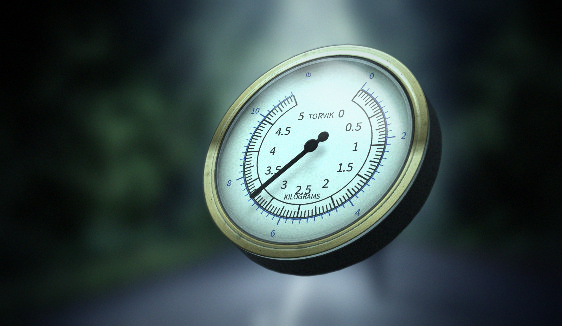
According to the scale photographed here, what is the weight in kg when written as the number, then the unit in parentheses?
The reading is 3.25 (kg)
